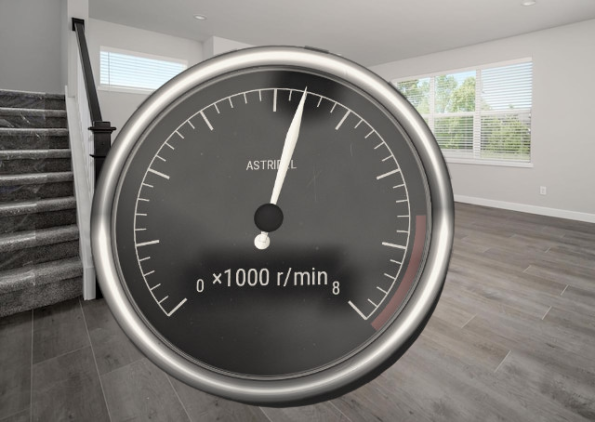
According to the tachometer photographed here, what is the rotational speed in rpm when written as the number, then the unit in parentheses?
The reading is 4400 (rpm)
